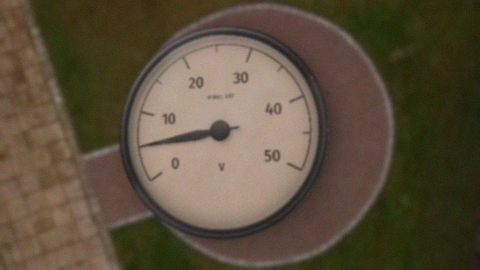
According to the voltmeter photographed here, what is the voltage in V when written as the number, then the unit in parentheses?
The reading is 5 (V)
